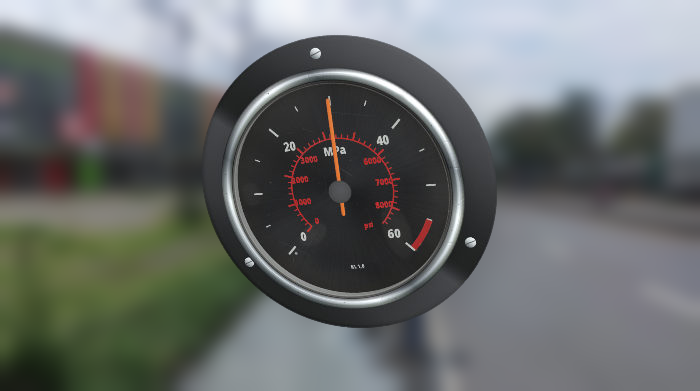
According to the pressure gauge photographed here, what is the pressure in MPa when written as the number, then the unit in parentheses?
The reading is 30 (MPa)
